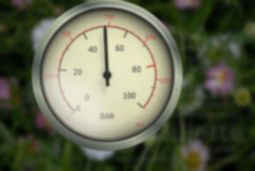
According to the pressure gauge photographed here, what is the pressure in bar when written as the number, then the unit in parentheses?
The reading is 50 (bar)
